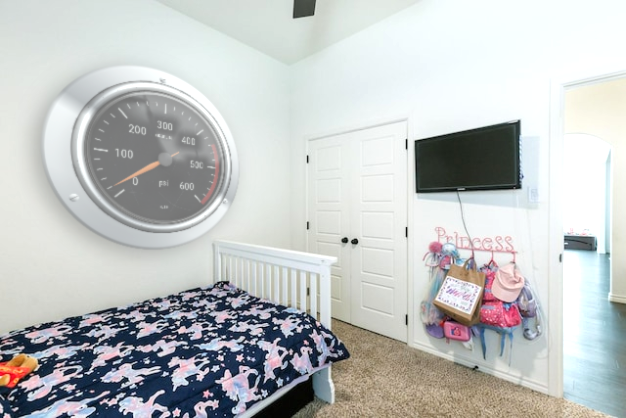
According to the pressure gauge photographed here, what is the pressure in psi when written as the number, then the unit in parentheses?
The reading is 20 (psi)
